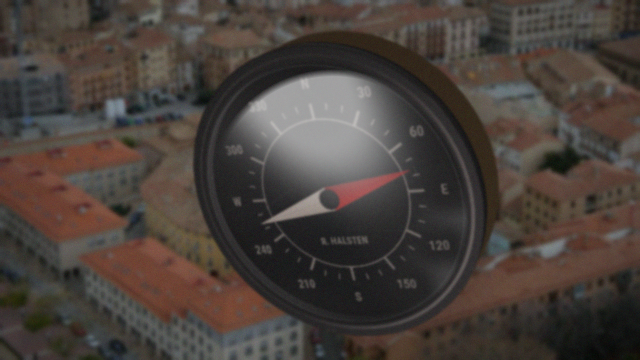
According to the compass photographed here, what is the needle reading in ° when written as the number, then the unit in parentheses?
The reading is 75 (°)
